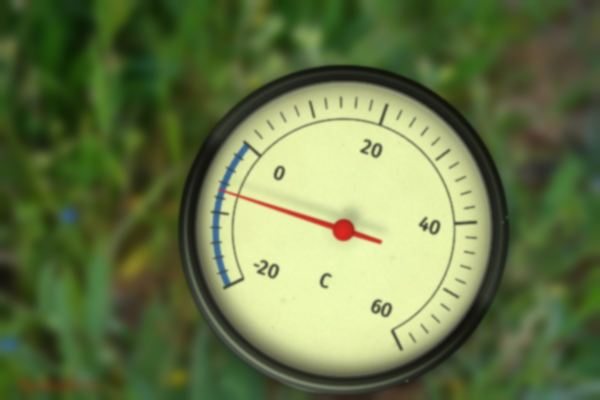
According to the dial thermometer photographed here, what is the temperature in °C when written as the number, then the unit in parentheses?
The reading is -7 (°C)
